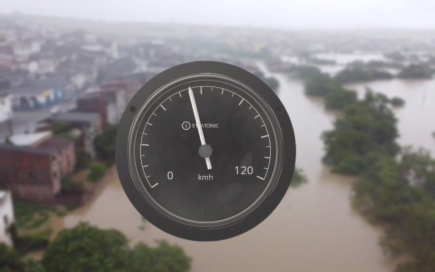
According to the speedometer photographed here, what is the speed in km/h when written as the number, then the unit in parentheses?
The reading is 55 (km/h)
